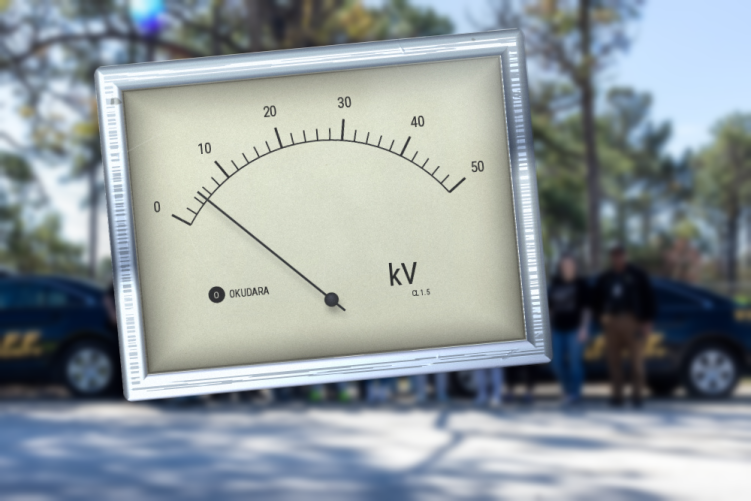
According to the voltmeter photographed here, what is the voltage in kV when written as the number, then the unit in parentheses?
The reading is 5 (kV)
